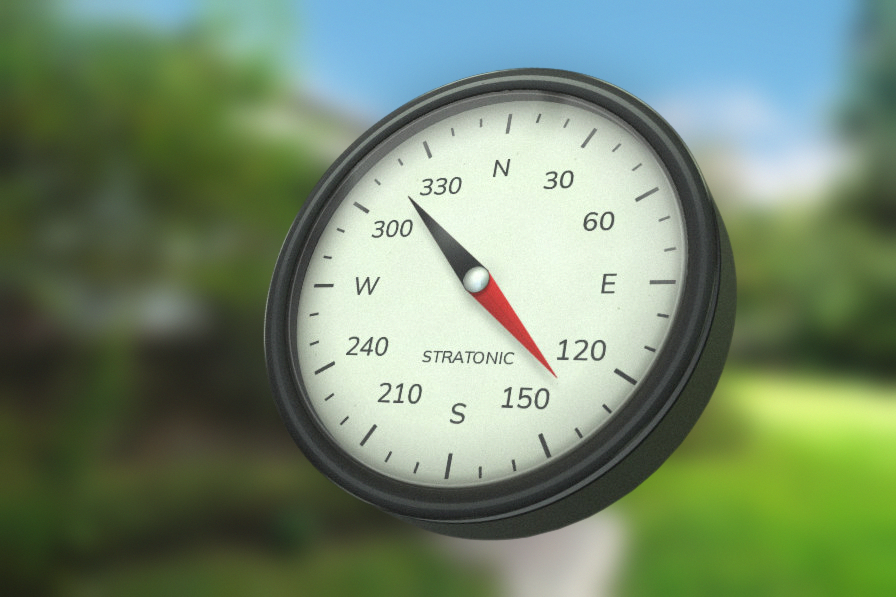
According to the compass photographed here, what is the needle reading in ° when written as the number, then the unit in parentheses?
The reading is 135 (°)
